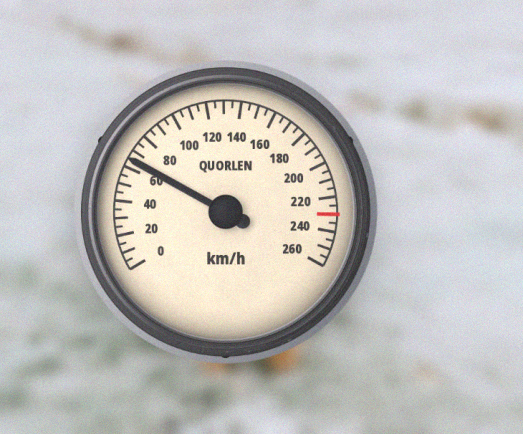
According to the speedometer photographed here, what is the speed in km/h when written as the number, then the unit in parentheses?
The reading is 65 (km/h)
